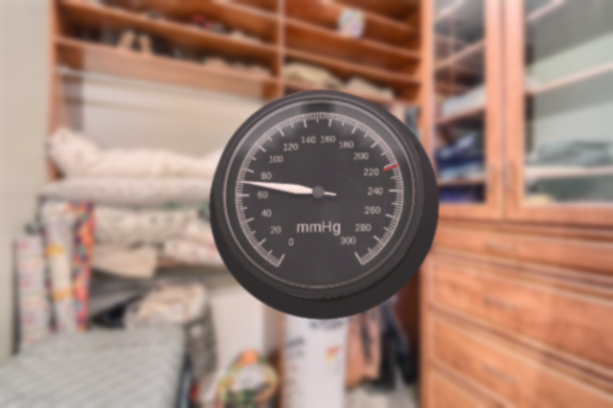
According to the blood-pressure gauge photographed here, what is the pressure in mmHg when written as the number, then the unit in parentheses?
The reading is 70 (mmHg)
